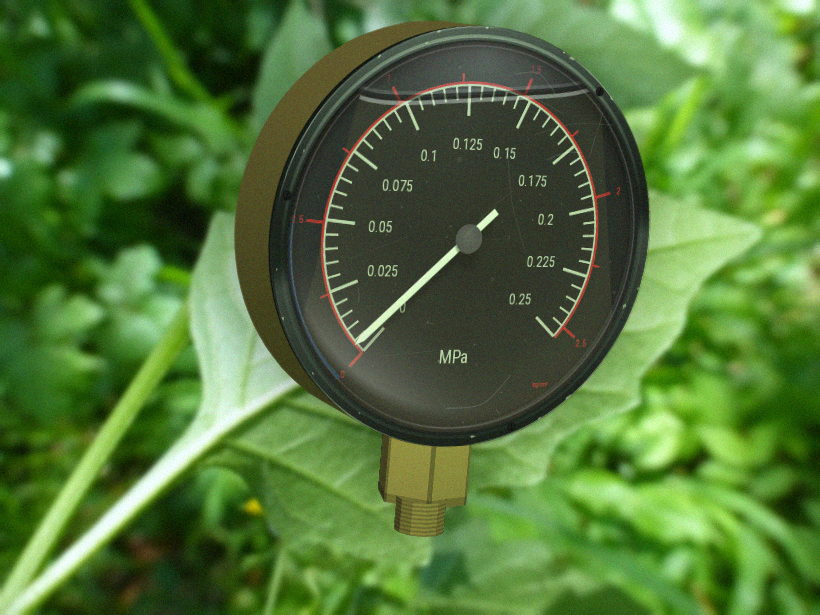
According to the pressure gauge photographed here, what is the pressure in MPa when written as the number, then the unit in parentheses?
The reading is 0.005 (MPa)
